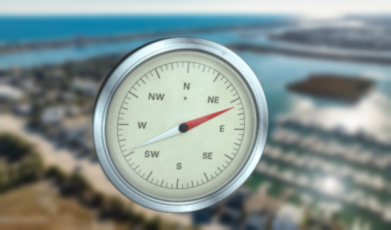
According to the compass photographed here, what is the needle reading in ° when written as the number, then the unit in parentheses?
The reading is 65 (°)
